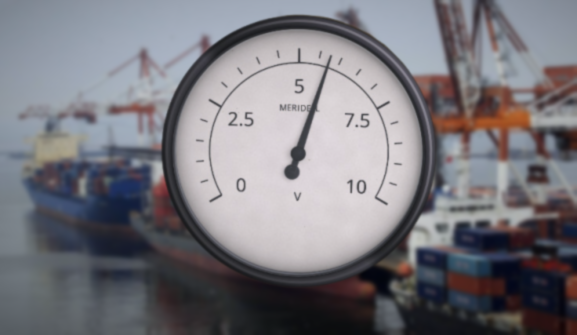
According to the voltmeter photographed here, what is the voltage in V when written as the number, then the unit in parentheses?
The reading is 5.75 (V)
